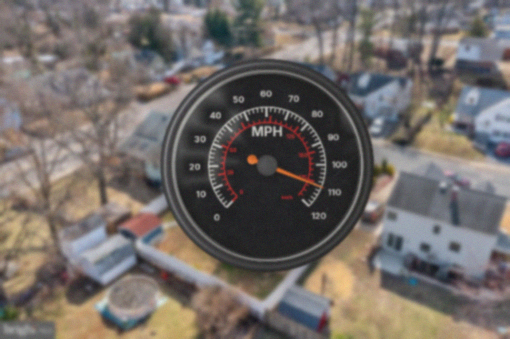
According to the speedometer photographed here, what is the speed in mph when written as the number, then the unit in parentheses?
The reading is 110 (mph)
